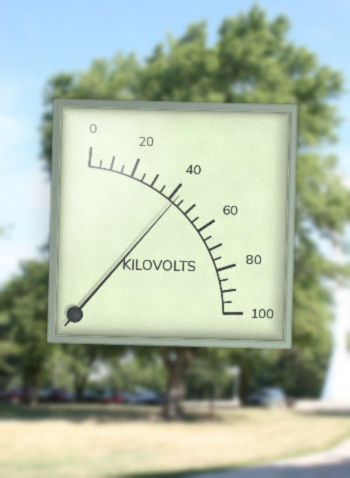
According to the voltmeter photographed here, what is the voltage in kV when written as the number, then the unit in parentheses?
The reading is 42.5 (kV)
